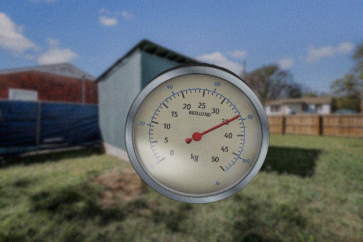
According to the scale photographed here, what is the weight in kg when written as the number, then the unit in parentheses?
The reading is 35 (kg)
